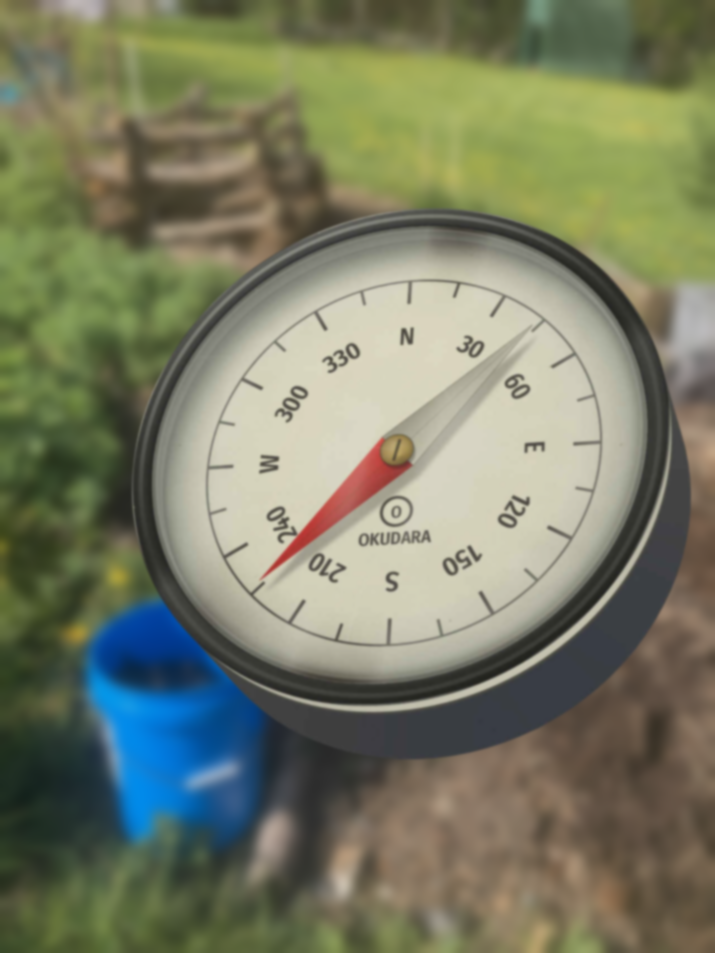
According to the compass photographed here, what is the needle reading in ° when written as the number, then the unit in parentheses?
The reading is 225 (°)
